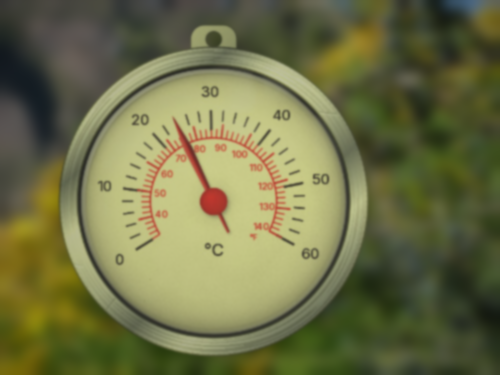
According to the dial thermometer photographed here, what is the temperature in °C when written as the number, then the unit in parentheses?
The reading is 24 (°C)
